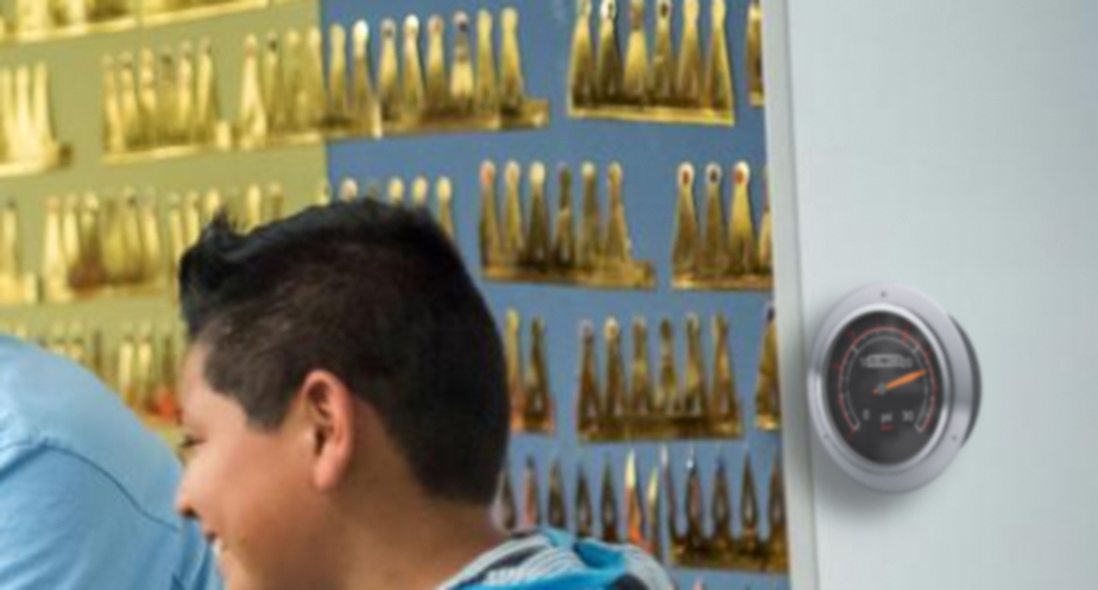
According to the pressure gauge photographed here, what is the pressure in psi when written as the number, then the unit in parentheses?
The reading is 23 (psi)
